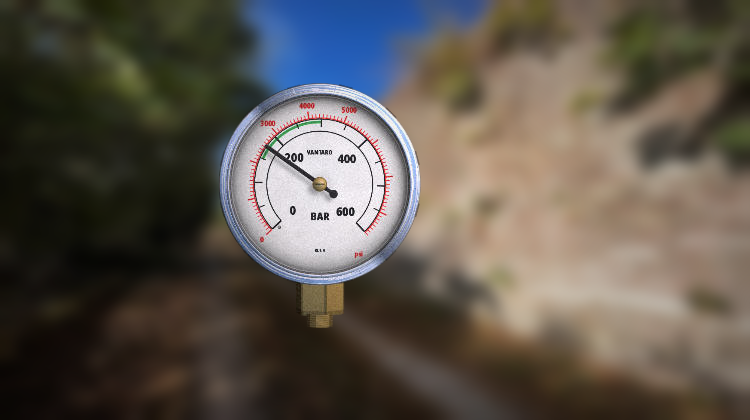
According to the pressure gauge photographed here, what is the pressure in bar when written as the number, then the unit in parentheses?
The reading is 175 (bar)
